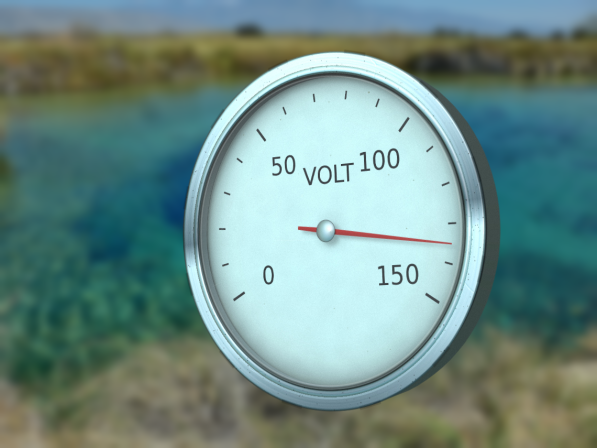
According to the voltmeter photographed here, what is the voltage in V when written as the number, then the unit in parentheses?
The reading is 135 (V)
